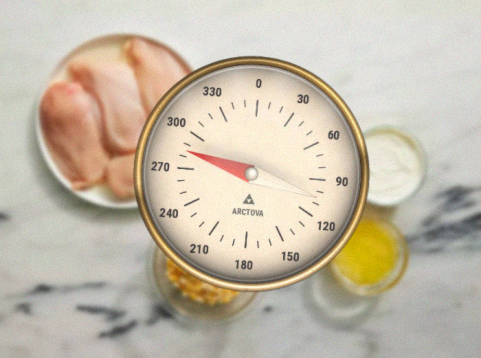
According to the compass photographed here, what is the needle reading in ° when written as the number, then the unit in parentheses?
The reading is 285 (°)
